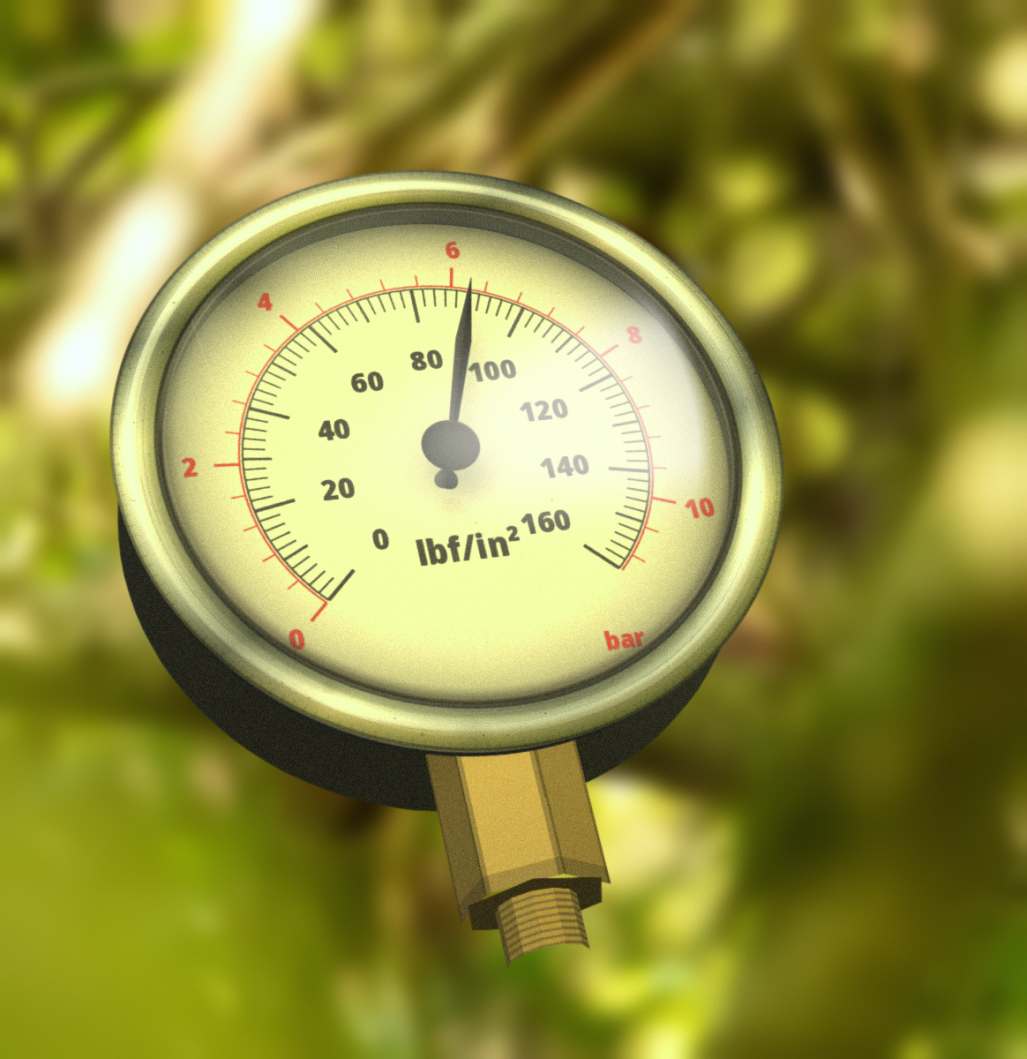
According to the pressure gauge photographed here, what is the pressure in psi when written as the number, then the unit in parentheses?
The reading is 90 (psi)
